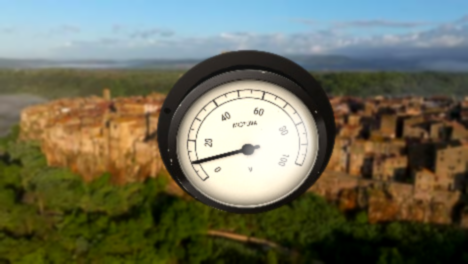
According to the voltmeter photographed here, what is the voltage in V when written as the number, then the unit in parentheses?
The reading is 10 (V)
